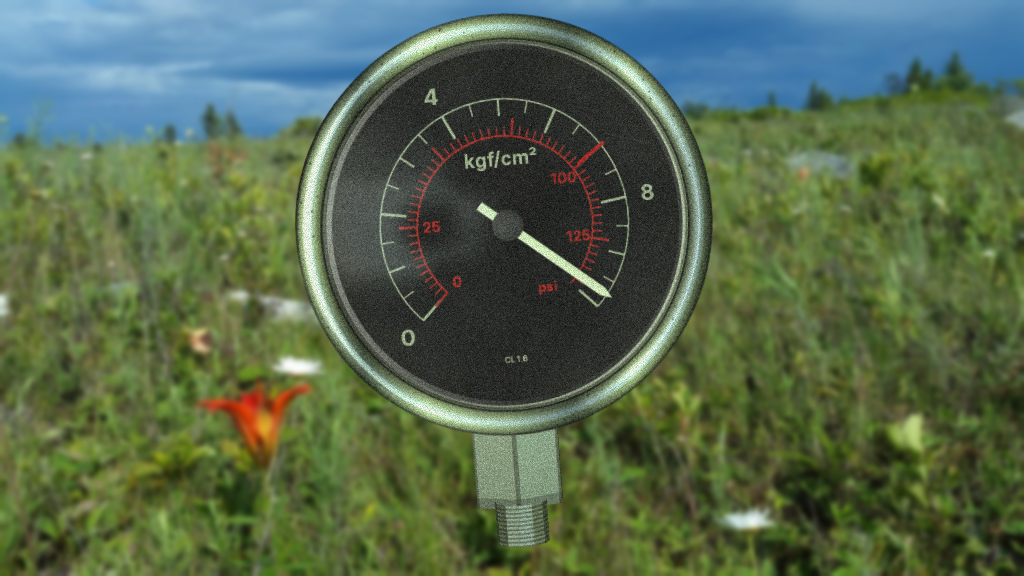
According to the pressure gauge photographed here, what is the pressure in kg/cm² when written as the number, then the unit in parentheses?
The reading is 9.75 (kg/cm²)
